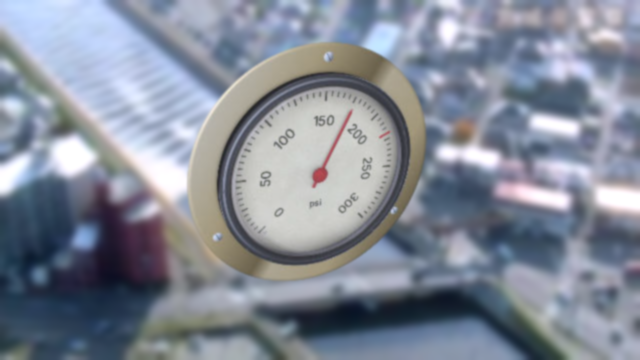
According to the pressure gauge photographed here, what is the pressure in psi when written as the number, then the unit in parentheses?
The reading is 175 (psi)
